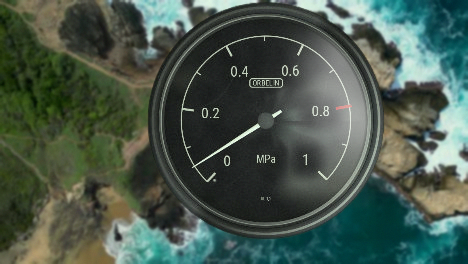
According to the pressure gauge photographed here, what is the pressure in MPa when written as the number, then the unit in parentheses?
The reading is 0.05 (MPa)
